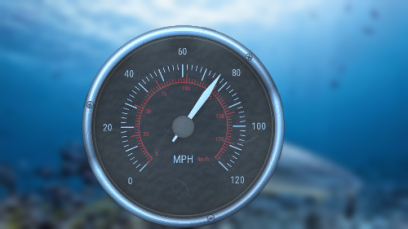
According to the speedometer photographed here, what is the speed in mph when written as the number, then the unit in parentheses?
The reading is 76 (mph)
